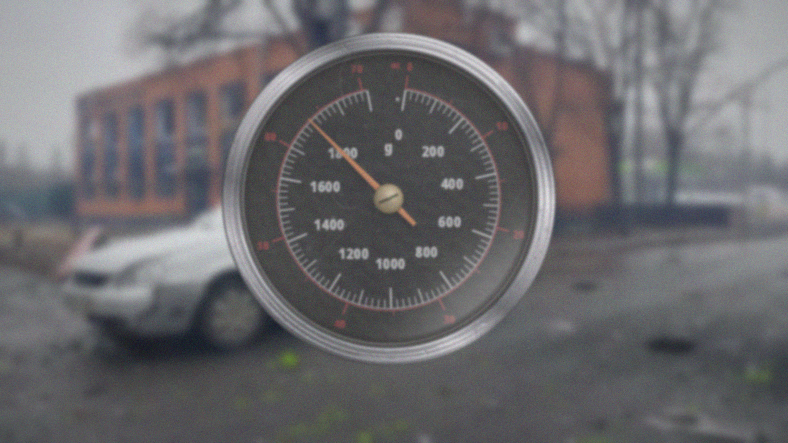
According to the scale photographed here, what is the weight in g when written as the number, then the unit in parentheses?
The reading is 1800 (g)
